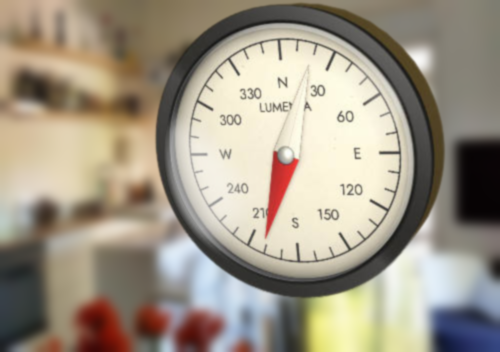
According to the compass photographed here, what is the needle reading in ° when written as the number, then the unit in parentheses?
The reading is 200 (°)
